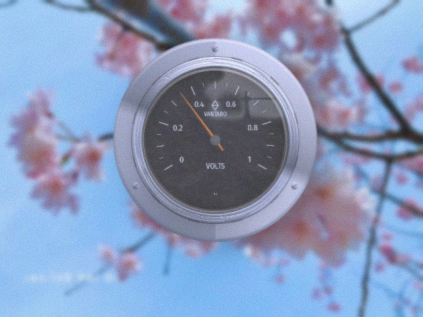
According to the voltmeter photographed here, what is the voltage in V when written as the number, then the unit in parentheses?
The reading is 0.35 (V)
